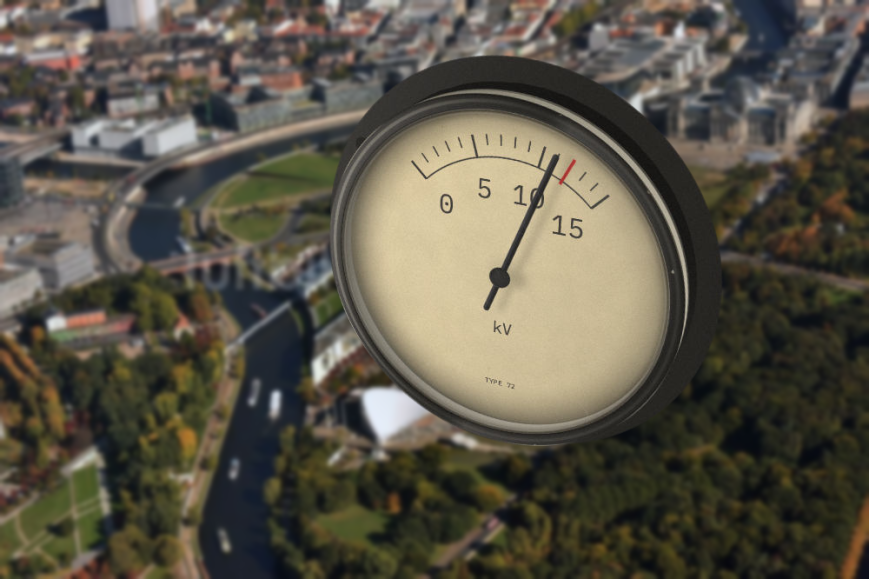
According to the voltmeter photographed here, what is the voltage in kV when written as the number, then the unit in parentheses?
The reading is 11 (kV)
